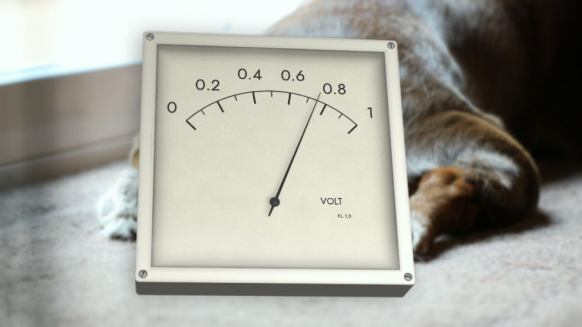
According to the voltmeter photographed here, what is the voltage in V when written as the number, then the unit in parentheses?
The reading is 0.75 (V)
